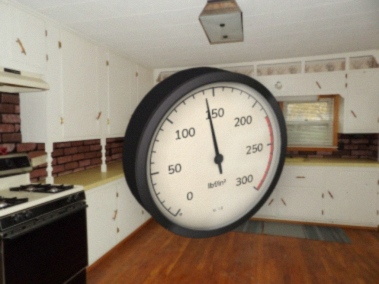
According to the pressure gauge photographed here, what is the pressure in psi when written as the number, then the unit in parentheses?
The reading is 140 (psi)
